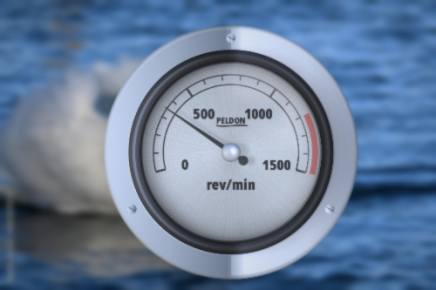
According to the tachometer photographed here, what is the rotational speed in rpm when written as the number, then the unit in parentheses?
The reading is 350 (rpm)
